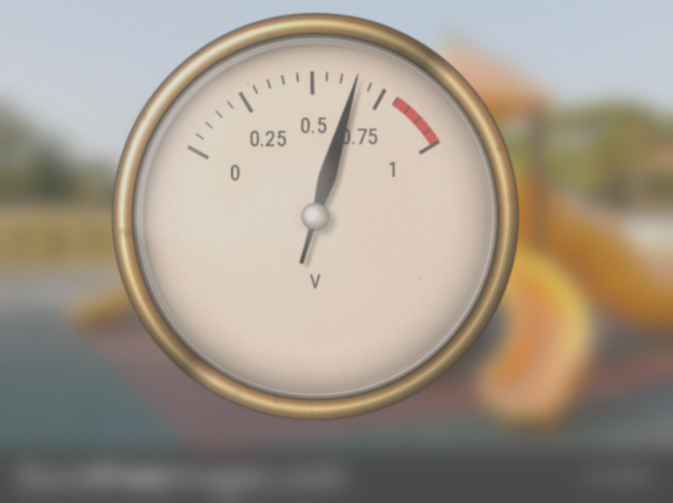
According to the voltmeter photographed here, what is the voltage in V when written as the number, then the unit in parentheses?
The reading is 0.65 (V)
